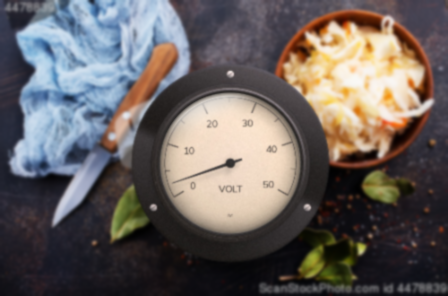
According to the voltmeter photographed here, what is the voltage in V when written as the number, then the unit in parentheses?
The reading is 2.5 (V)
